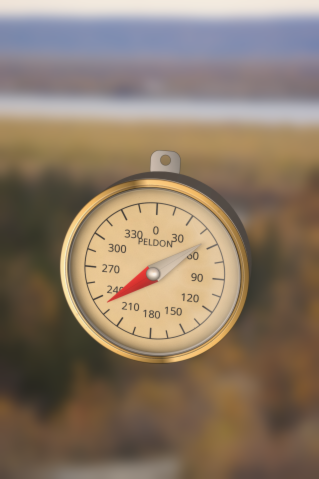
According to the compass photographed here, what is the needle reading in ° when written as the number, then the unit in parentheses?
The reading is 232.5 (°)
